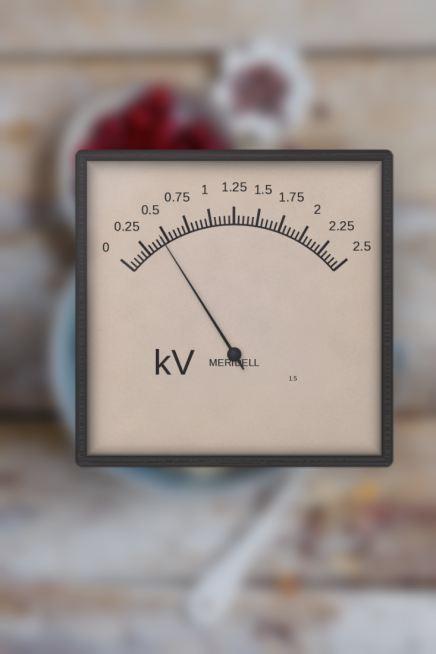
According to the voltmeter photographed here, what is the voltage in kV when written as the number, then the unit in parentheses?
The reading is 0.45 (kV)
